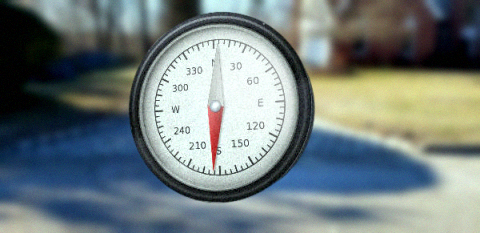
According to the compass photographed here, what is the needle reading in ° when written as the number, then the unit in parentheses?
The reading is 185 (°)
